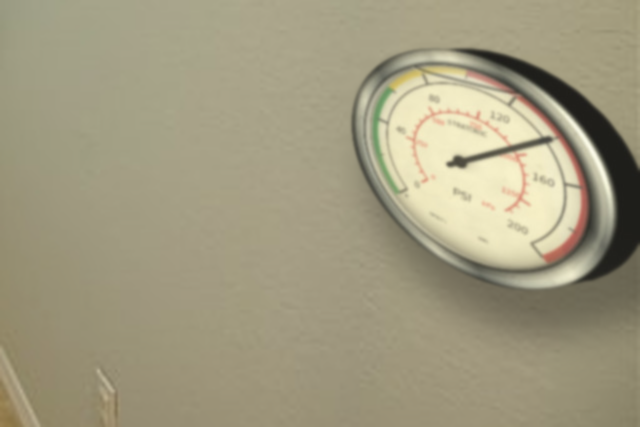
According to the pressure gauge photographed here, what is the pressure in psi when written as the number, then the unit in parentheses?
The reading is 140 (psi)
